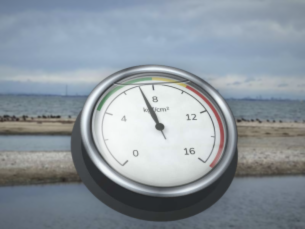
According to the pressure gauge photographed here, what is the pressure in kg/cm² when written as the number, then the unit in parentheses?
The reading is 7 (kg/cm²)
